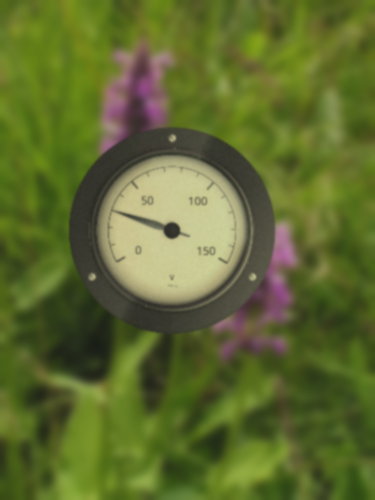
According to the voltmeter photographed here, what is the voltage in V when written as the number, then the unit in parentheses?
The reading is 30 (V)
